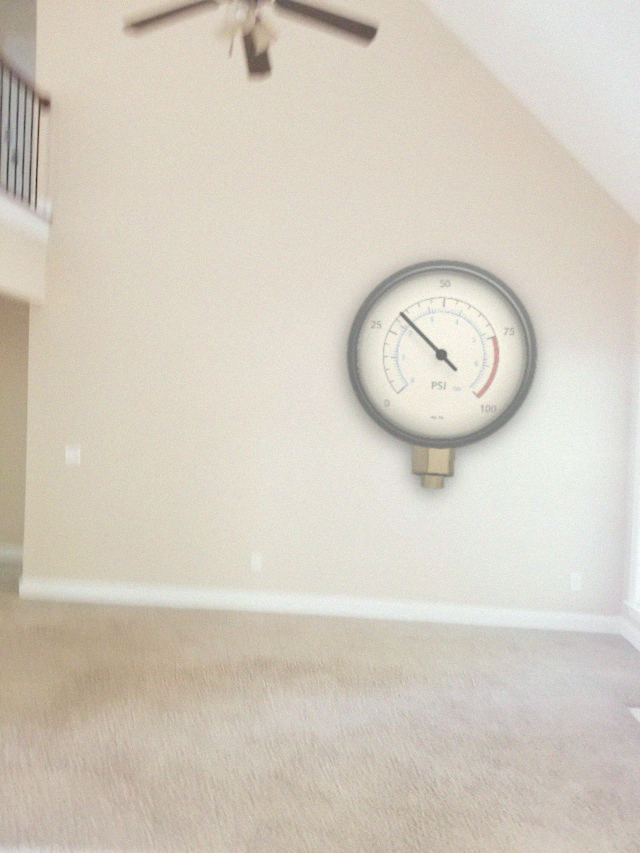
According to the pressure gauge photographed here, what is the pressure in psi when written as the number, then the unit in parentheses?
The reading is 32.5 (psi)
